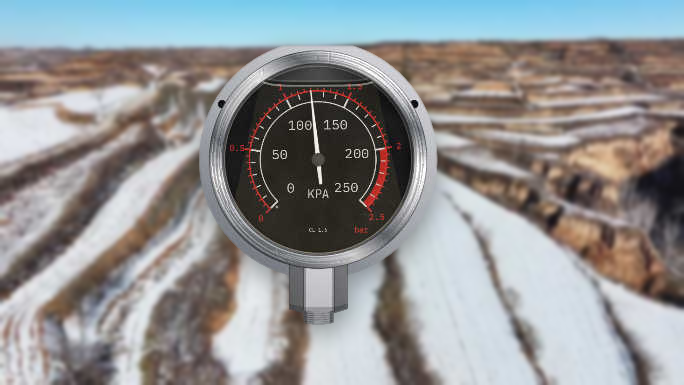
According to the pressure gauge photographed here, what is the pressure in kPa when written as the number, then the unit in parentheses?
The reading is 120 (kPa)
